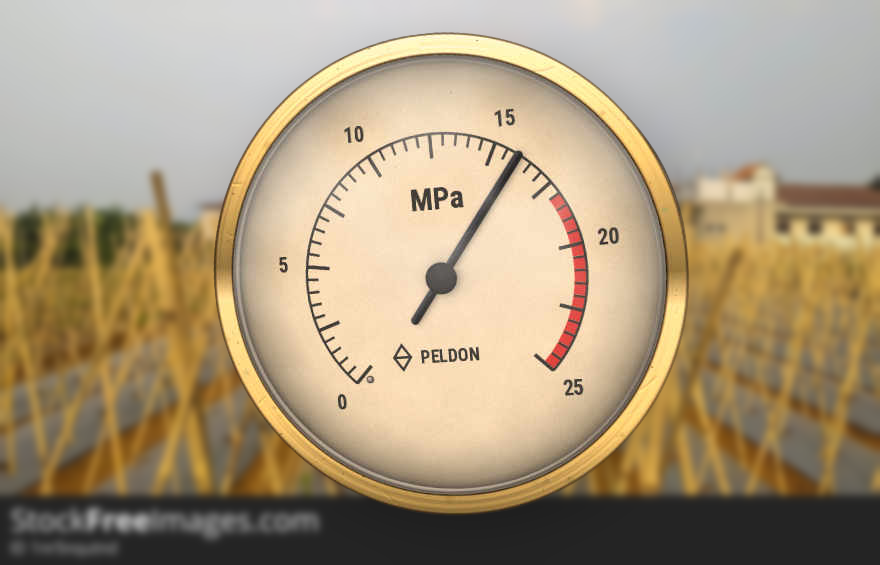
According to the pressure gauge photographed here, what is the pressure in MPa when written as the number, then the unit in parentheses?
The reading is 16 (MPa)
